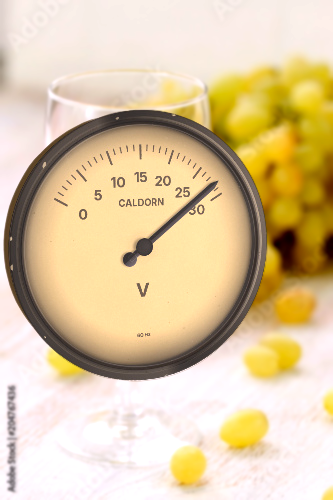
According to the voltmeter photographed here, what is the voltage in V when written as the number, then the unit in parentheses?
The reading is 28 (V)
